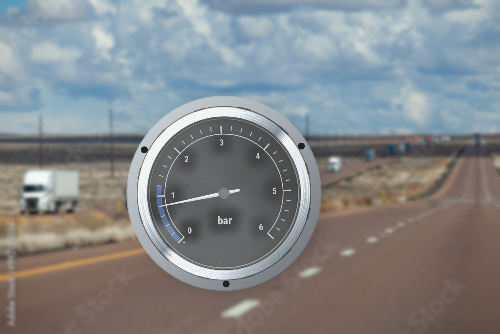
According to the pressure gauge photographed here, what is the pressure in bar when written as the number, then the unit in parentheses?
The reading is 0.8 (bar)
